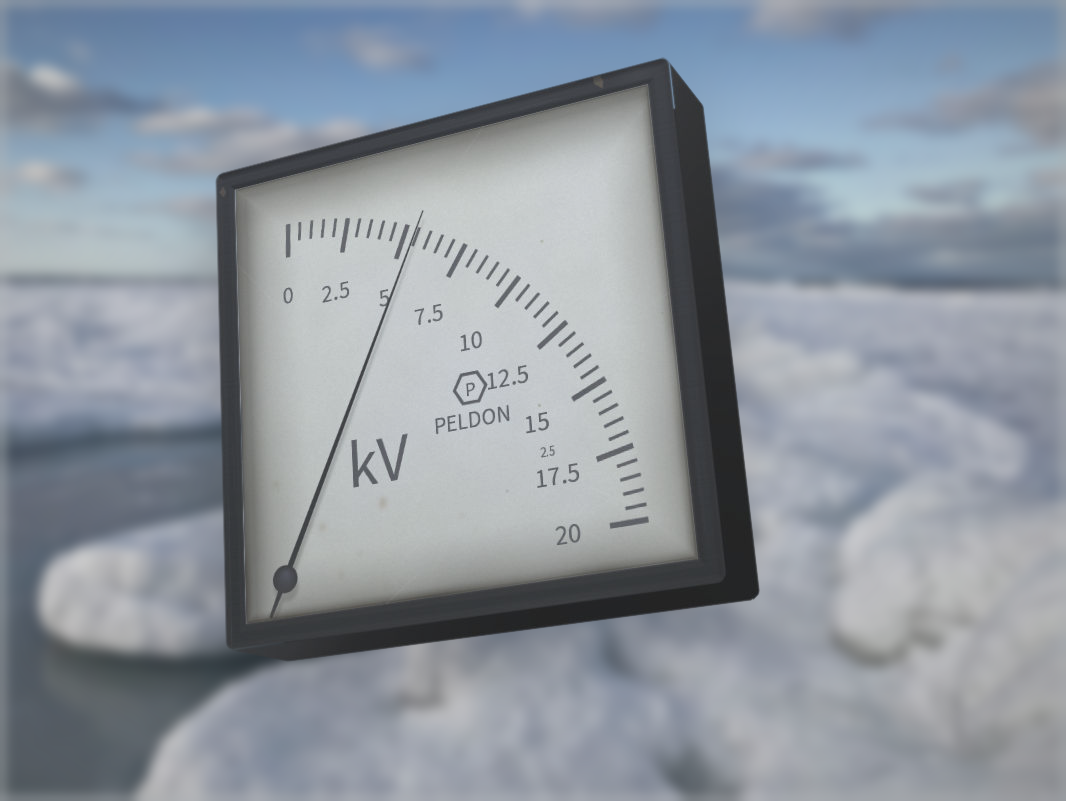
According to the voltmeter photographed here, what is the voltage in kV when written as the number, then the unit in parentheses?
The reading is 5.5 (kV)
